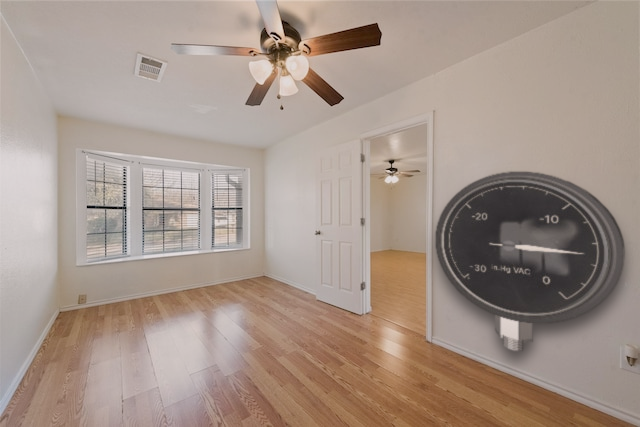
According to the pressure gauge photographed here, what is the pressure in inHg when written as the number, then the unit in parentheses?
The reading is -5 (inHg)
